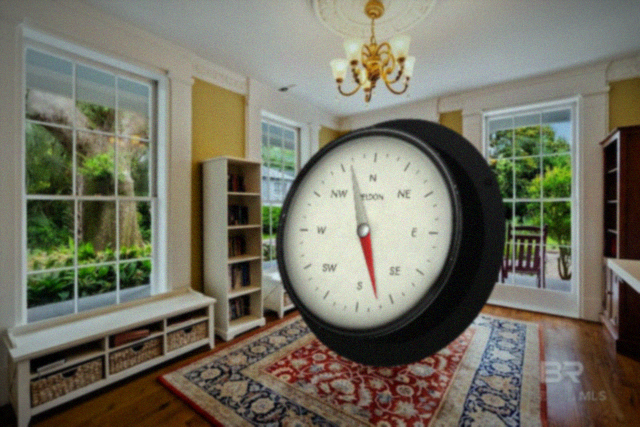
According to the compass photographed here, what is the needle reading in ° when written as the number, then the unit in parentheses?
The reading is 160 (°)
